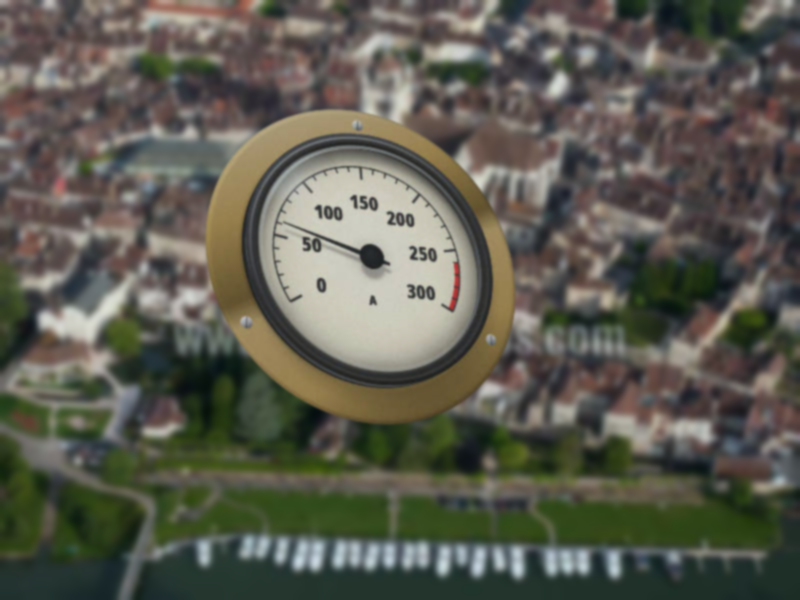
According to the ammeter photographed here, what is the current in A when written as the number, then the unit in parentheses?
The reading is 60 (A)
